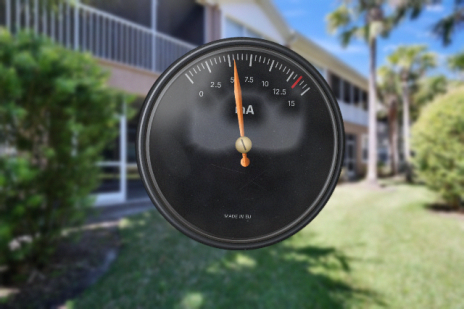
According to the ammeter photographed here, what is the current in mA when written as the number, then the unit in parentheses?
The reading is 5.5 (mA)
